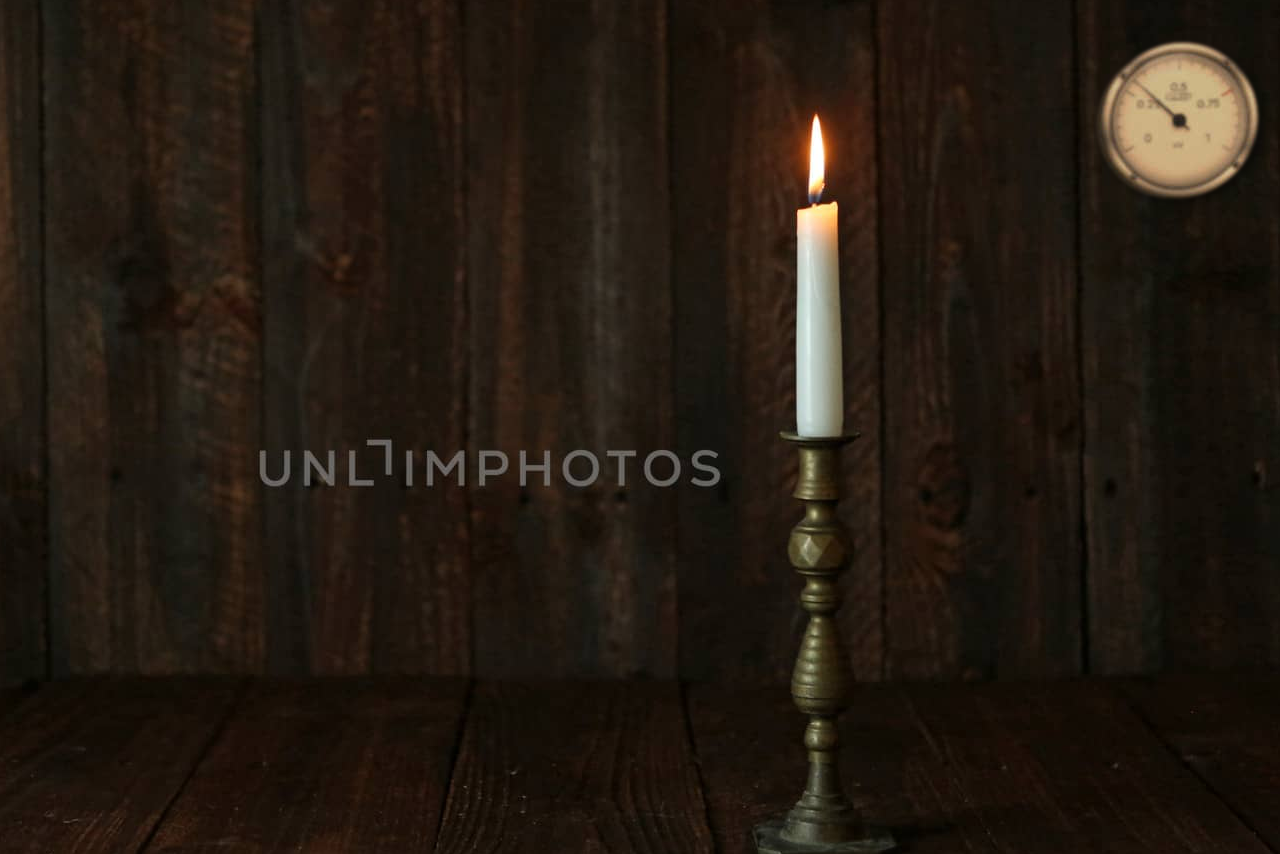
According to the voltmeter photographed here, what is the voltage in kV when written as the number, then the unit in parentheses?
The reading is 0.3 (kV)
